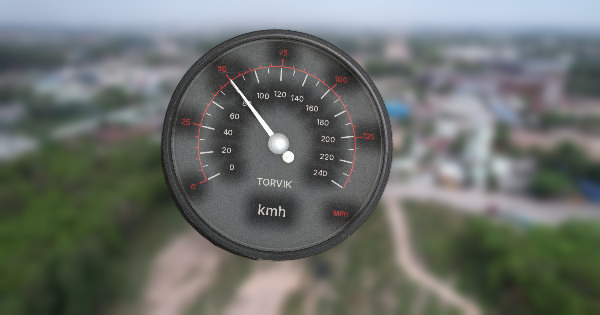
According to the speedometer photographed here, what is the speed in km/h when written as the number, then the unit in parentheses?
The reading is 80 (km/h)
